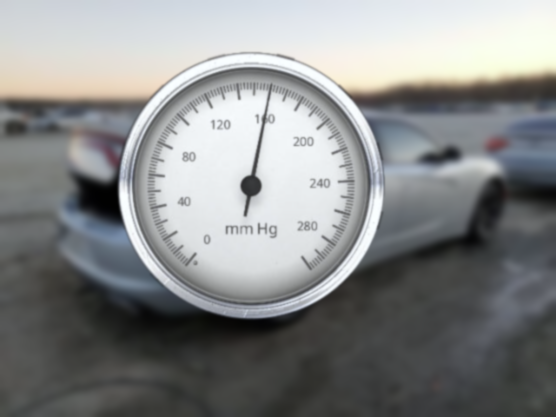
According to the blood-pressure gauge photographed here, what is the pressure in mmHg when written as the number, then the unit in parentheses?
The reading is 160 (mmHg)
